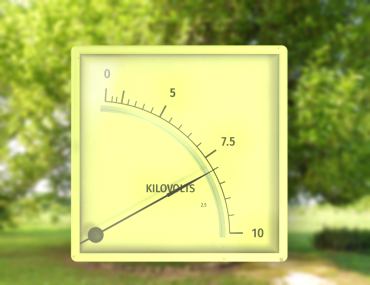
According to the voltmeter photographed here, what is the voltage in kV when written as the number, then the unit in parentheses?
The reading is 8 (kV)
